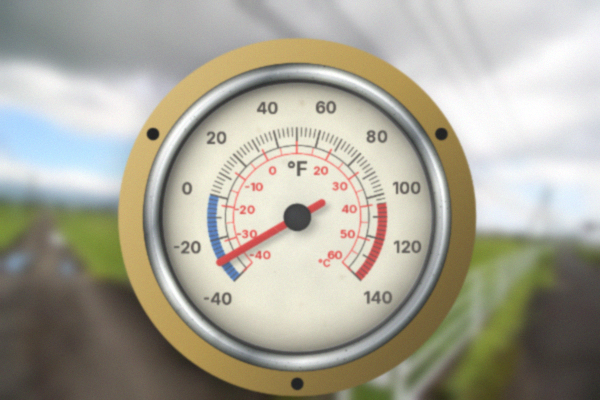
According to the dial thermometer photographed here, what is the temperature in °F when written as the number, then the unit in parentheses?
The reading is -30 (°F)
